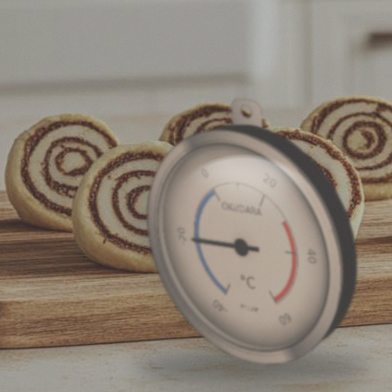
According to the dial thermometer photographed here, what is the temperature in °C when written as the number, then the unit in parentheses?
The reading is -20 (°C)
